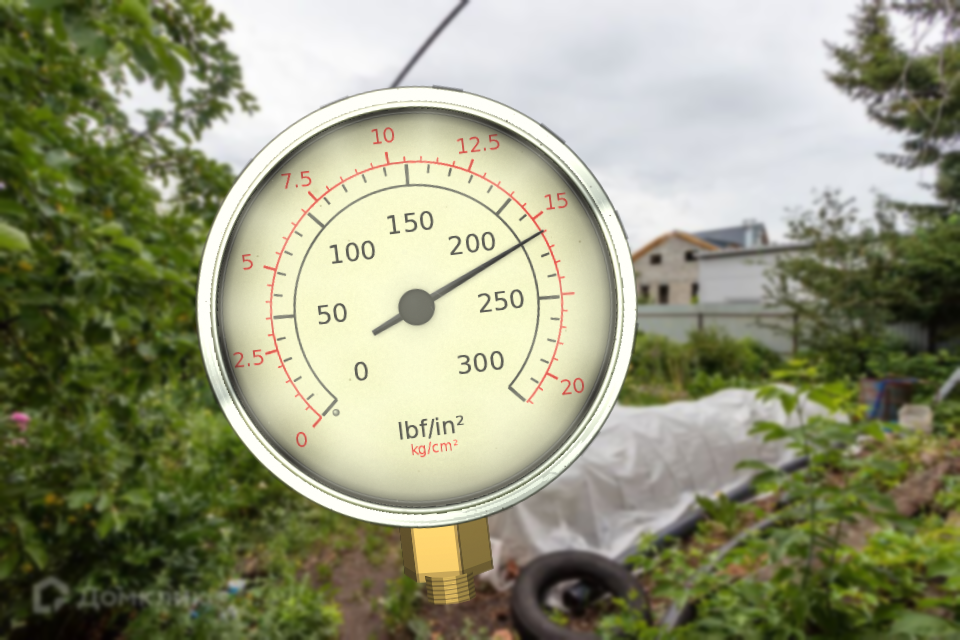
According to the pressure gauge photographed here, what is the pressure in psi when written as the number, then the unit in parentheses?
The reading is 220 (psi)
